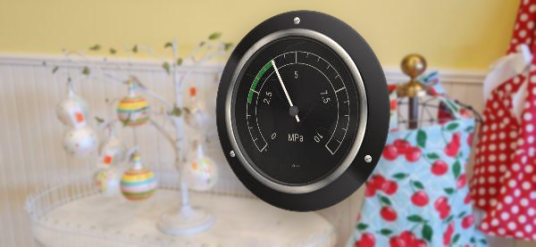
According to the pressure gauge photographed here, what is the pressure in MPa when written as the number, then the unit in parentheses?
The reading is 4 (MPa)
